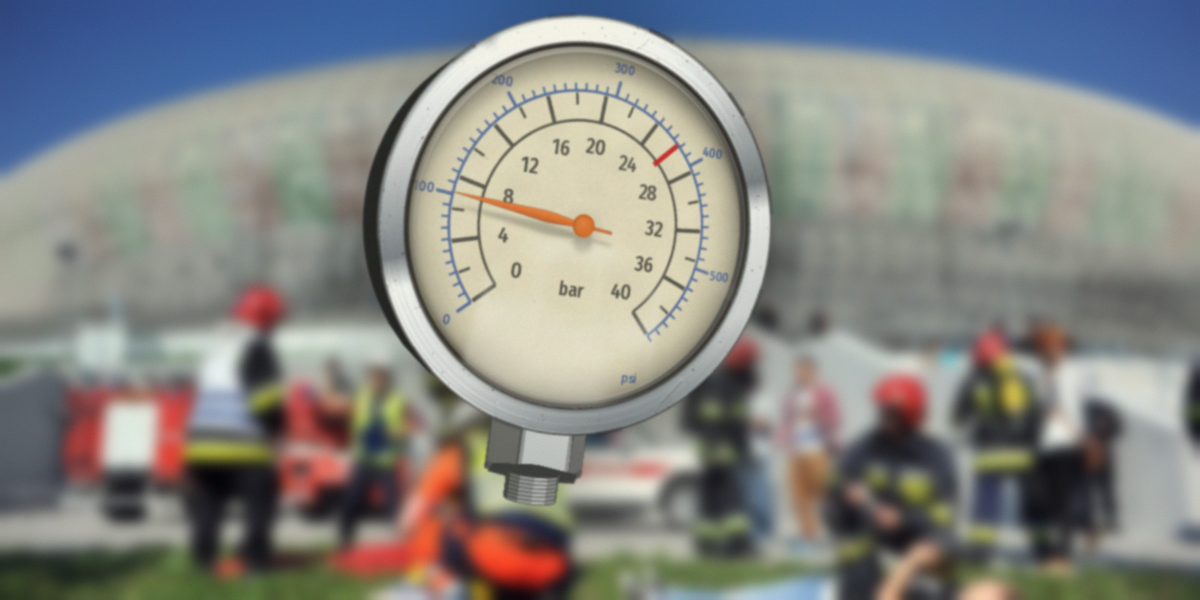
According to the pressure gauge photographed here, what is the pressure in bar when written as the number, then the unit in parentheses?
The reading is 7 (bar)
